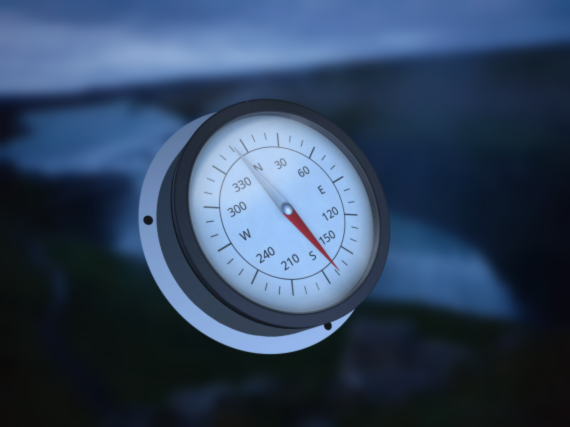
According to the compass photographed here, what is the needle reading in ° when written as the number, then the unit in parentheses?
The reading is 170 (°)
